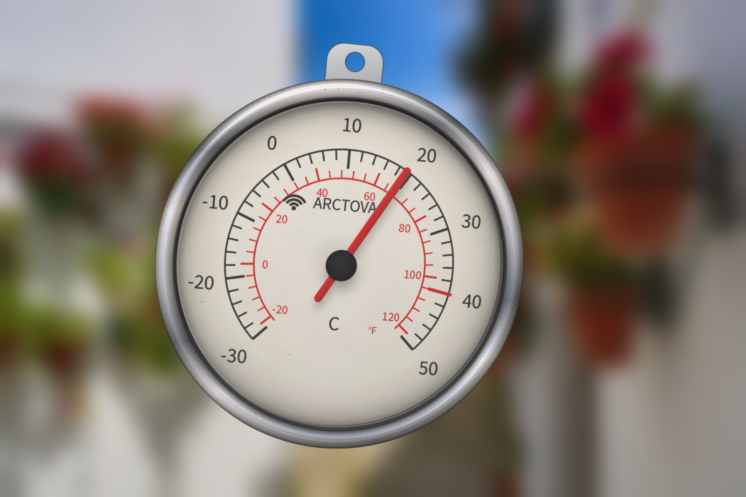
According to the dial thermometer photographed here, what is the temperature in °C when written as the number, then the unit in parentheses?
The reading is 19 (°C)
